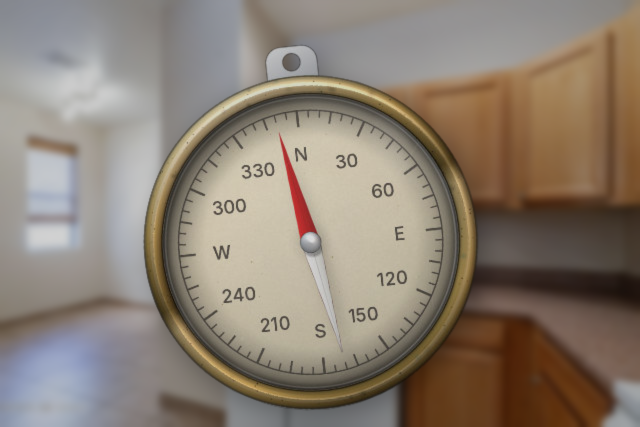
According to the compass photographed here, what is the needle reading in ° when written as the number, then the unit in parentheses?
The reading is 350 (°)
